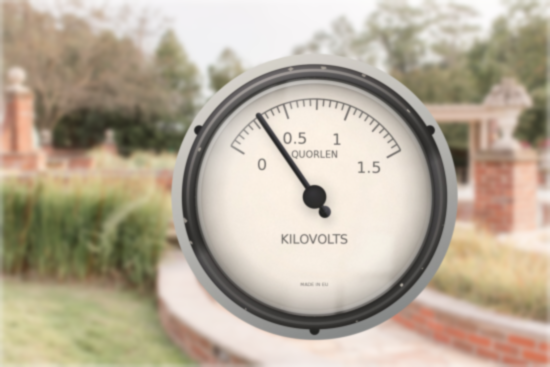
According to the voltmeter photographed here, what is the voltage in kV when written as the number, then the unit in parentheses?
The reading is 0.3 (kV)
